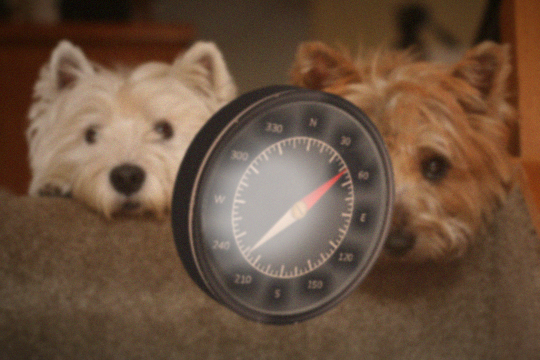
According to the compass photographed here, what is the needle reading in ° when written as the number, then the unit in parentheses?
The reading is 45 (°)
